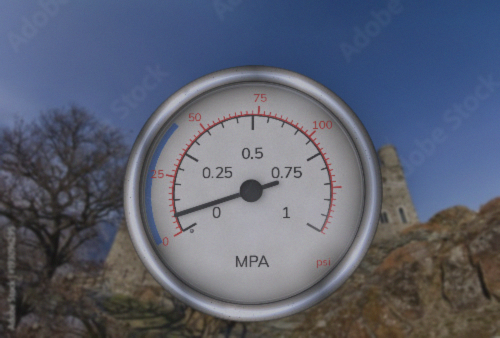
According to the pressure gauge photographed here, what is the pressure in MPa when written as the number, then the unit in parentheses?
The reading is 0.05 (MPa)
